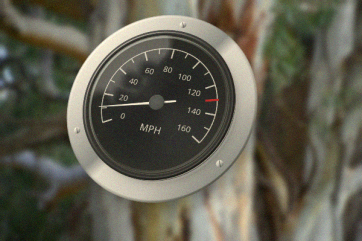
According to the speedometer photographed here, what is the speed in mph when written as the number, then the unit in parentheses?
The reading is 10 (mph)
